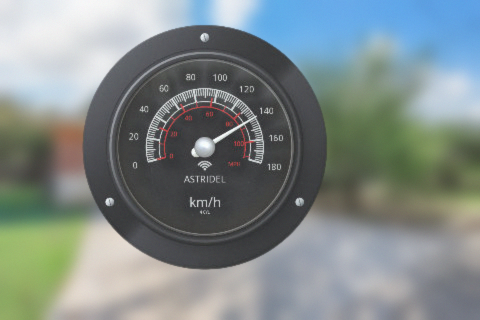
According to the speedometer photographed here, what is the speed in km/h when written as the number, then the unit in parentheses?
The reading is 140 (km/h)
